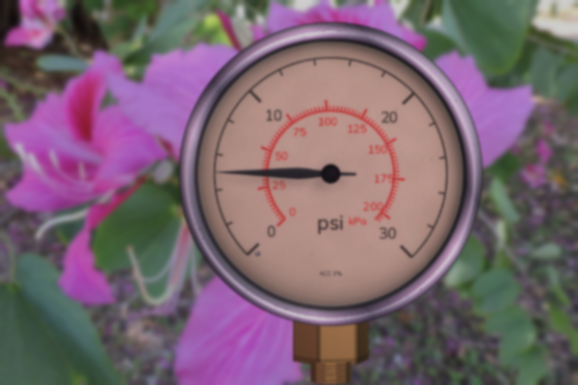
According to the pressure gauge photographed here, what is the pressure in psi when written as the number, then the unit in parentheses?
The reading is 5 (psi)
